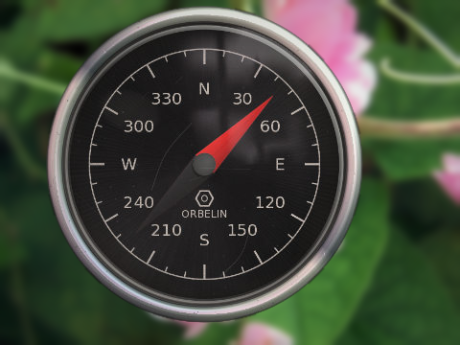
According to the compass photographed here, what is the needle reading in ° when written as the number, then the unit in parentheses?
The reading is 45 (°)
